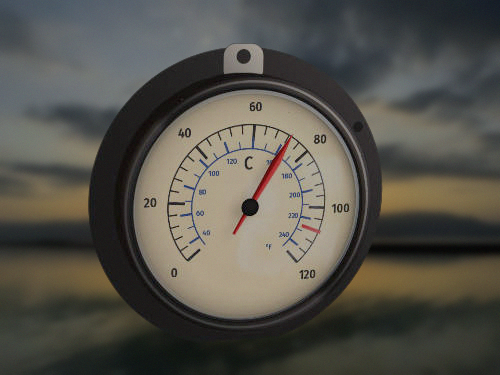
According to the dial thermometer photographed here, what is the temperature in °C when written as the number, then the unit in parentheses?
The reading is 72 (°C)
